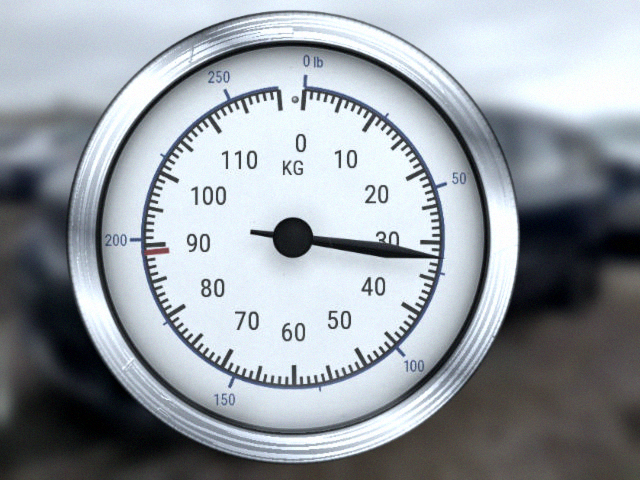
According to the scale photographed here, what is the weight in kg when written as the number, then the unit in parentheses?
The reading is 32 (kg)
